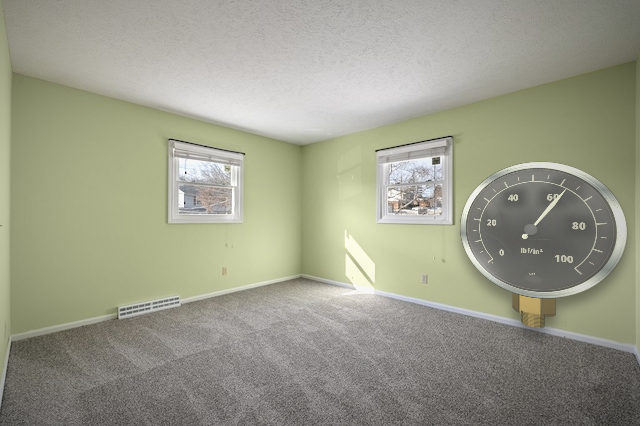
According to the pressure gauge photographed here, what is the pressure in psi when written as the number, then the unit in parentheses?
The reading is 62.5 (psi)
